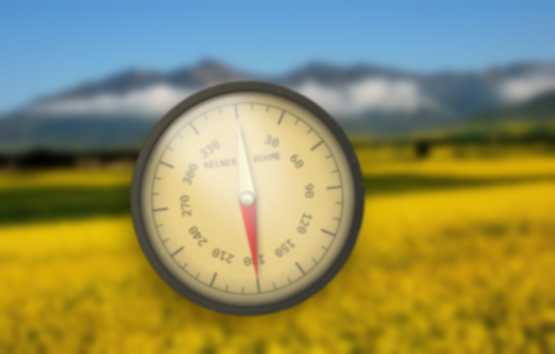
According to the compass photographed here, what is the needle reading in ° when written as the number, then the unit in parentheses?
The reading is 180 (°)
